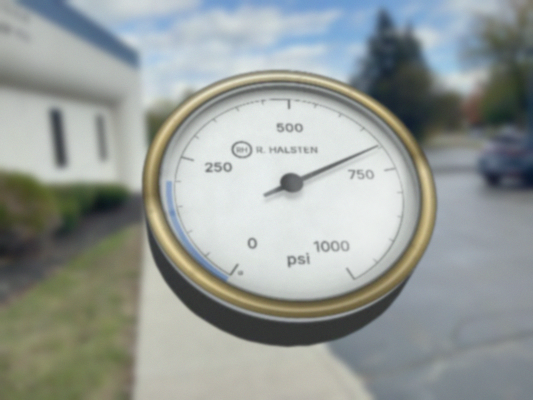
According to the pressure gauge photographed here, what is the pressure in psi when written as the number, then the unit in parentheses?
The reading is 700 (psi)
